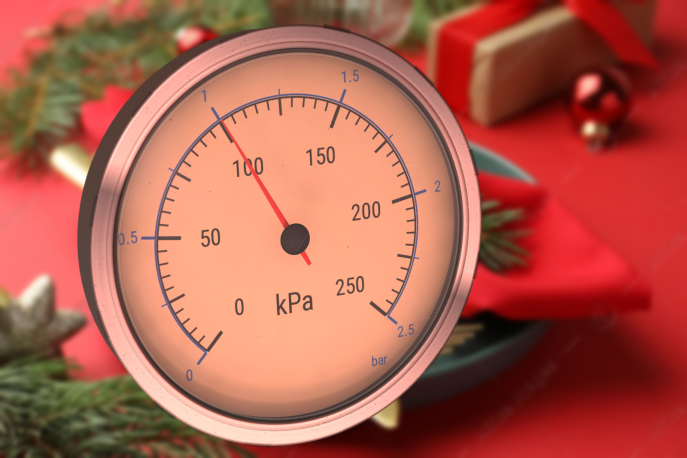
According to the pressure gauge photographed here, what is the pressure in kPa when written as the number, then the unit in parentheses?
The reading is 100 (kPa)
